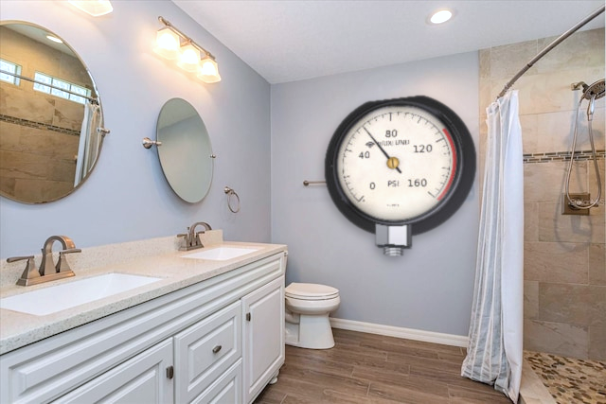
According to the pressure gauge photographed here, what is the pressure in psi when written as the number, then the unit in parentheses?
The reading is 60 (psi)
